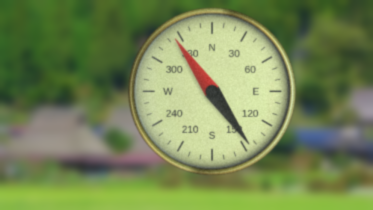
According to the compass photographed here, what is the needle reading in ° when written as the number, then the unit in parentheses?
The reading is 325 (°)
